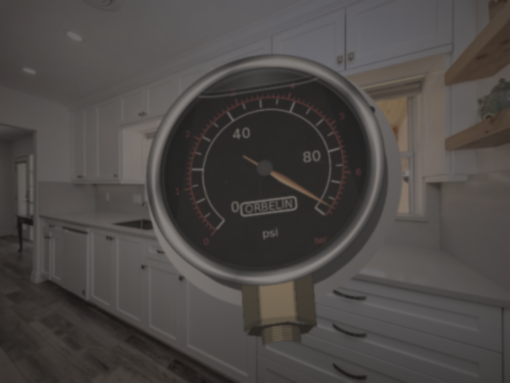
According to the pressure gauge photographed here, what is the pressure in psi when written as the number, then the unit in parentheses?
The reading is 97.5 (psi)
